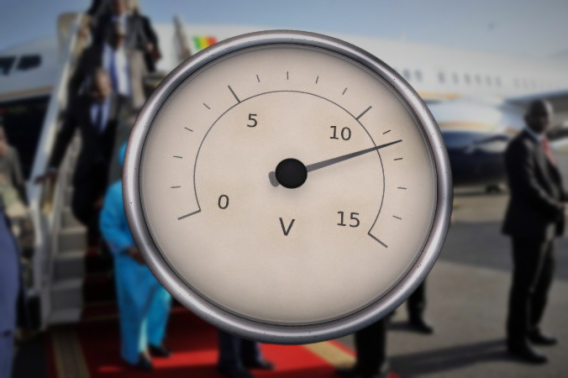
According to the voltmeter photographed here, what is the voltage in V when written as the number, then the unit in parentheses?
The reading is 11.5 (V)
